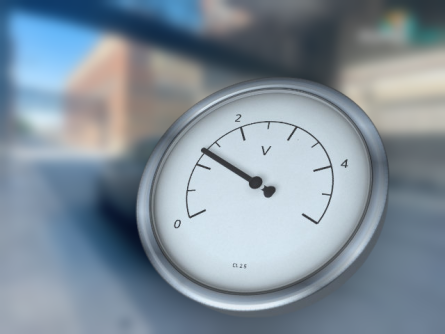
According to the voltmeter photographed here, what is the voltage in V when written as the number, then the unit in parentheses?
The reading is 1.25 (V)
